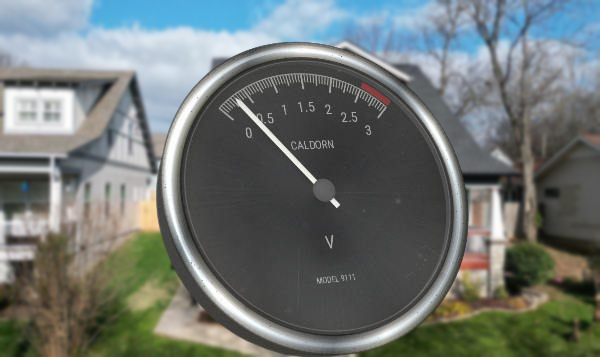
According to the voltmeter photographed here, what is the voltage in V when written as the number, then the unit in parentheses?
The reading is 0.25 (V)
